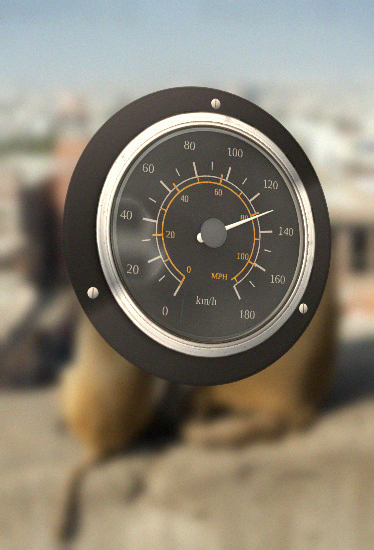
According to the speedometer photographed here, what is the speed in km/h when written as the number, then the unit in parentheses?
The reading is 130 (km/h)
